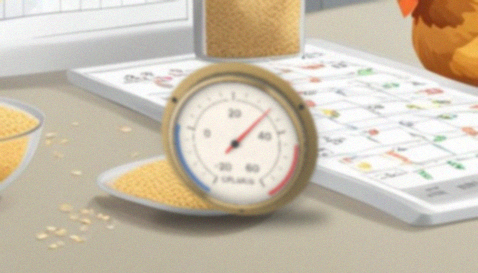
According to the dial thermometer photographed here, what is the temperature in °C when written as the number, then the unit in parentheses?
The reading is 32 (°C)
